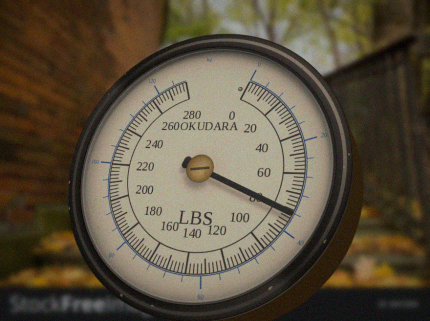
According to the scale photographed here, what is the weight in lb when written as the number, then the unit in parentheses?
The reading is 80 (lb)
